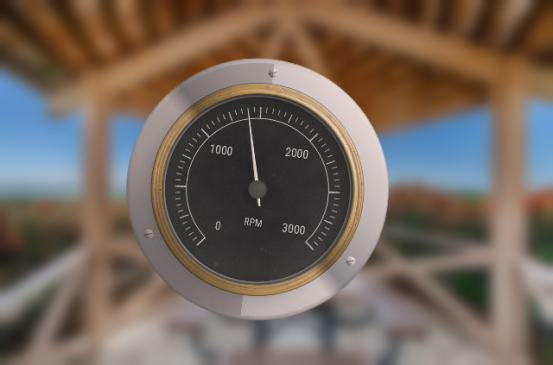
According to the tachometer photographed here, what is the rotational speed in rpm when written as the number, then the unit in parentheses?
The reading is 1400 (rpm)
